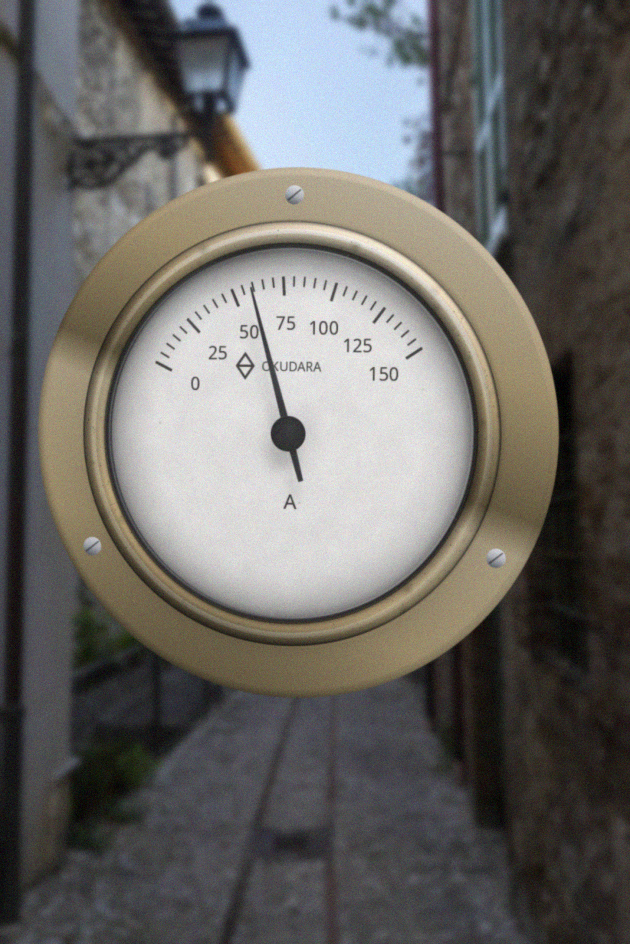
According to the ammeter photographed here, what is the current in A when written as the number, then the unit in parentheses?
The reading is 60 (A)
